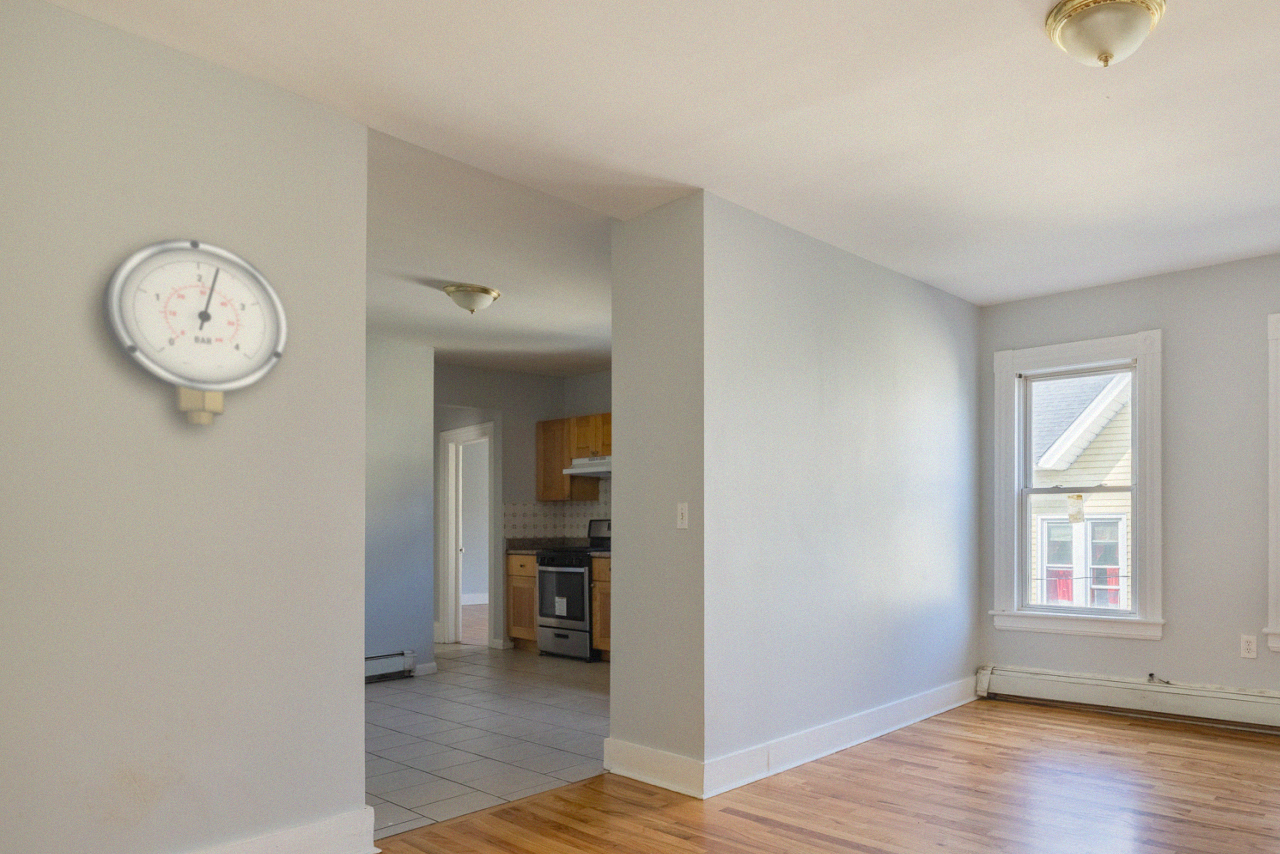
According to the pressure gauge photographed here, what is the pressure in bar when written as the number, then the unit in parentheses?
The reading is 2.25 (bar)
